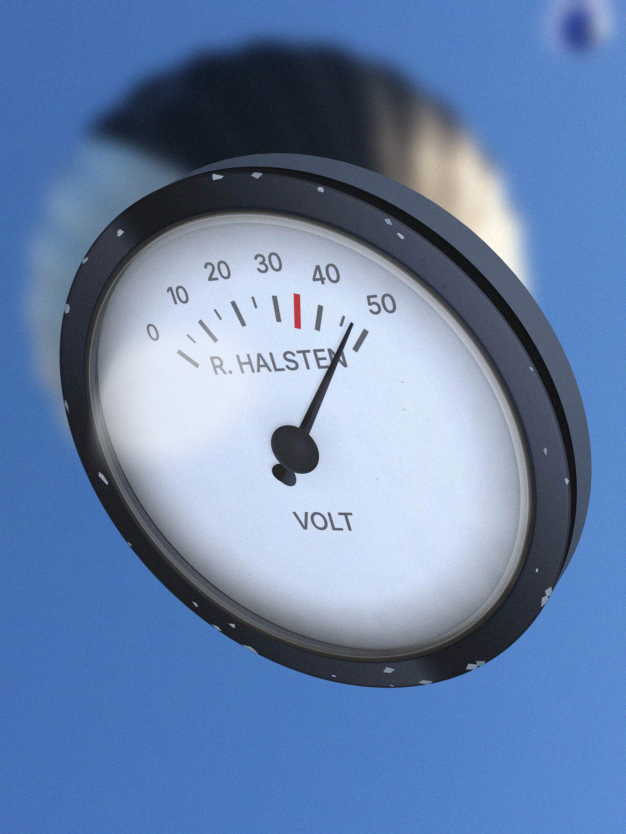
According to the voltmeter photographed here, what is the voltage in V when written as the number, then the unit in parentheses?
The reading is 47.5 (V)
